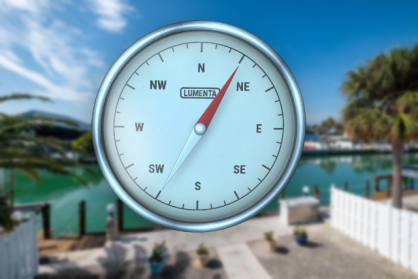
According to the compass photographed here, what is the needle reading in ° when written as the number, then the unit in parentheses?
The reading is 30 (°)
